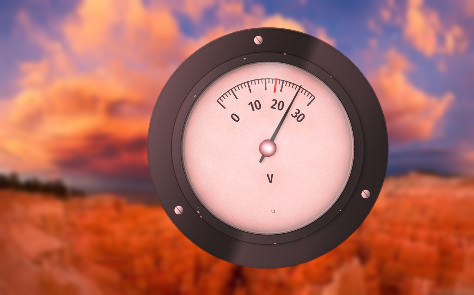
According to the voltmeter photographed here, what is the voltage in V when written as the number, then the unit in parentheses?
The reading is 25 (V)
